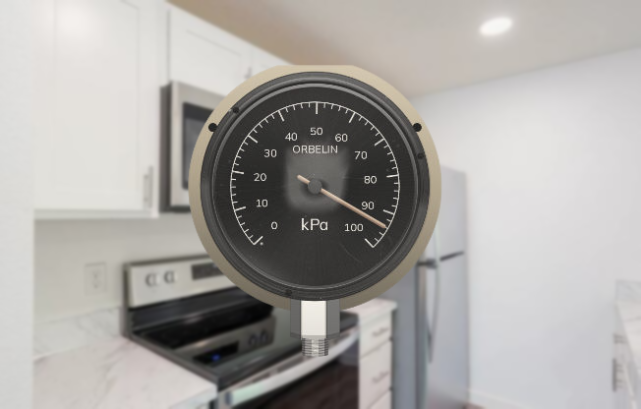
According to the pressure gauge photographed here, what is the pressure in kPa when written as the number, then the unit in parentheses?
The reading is 94 (kPa)
